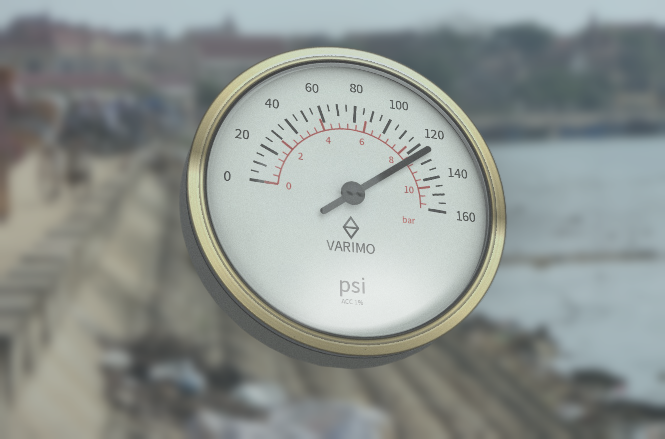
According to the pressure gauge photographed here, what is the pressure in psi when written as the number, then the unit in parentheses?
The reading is 125 (psi)
